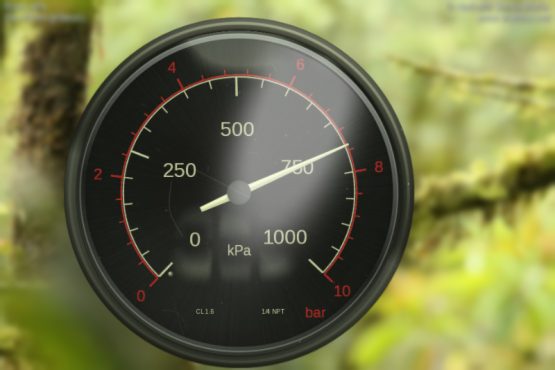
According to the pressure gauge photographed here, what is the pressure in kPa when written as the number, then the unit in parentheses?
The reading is 750 (kPa)
